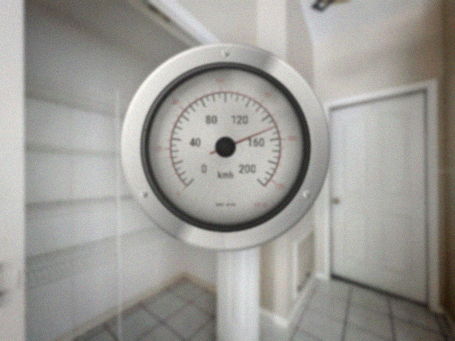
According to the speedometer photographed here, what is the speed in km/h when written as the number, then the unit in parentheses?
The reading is 150 (km/h)
